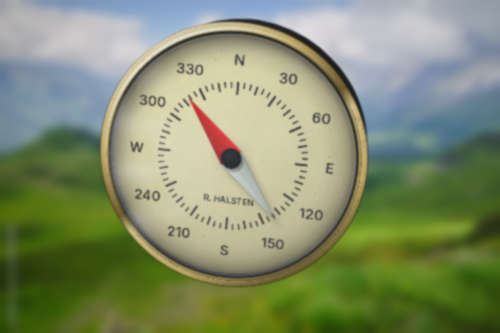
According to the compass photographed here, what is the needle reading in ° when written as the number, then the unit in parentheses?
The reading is 320 (°)
